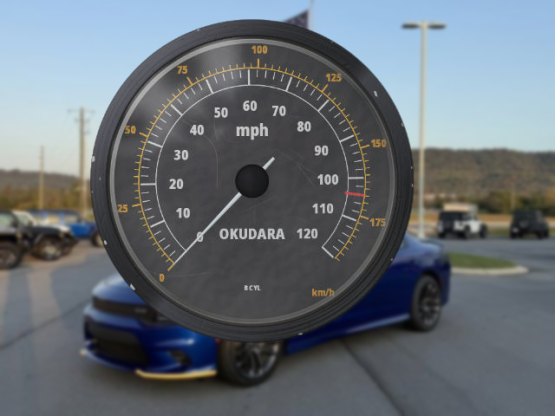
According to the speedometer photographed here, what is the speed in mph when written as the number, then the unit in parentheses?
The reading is 0 (mph)
